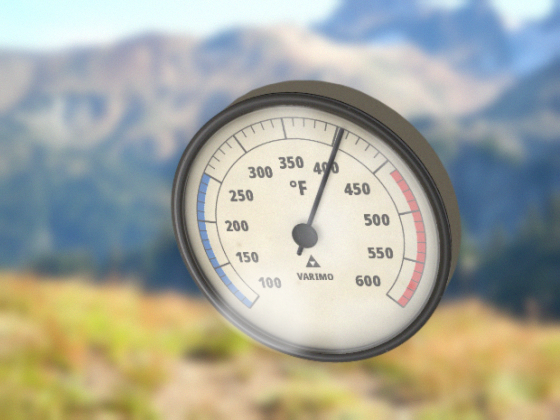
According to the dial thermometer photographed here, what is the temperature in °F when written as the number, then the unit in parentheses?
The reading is 405 (°F)
